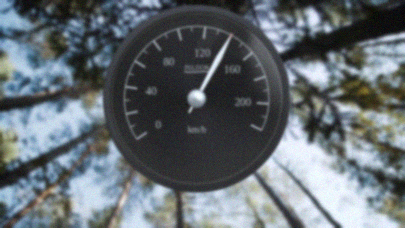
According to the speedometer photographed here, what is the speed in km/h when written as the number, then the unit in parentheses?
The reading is 140 (km/h)
